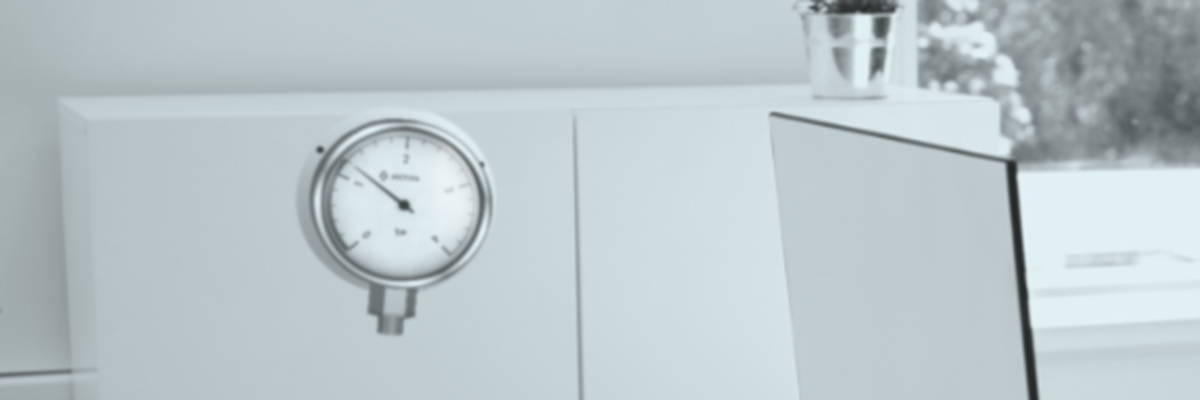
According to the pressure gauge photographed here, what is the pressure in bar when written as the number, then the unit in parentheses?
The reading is 1.2 (bar)
